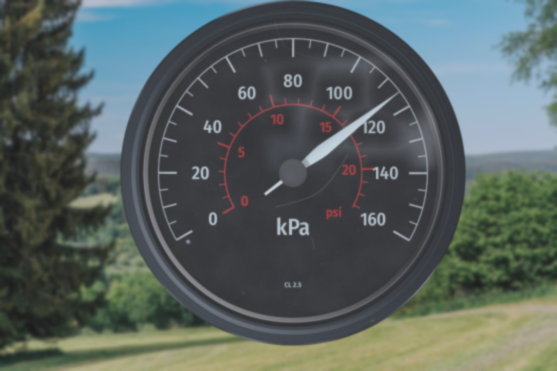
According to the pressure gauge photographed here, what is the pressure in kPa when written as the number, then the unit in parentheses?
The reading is 115 (kPa)
